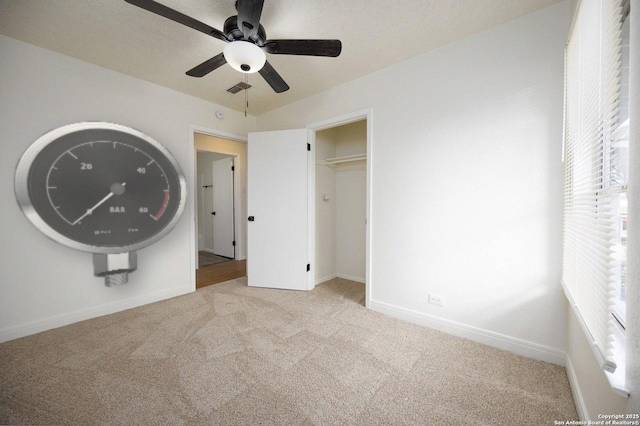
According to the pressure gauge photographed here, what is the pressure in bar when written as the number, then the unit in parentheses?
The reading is 0 (bar)
